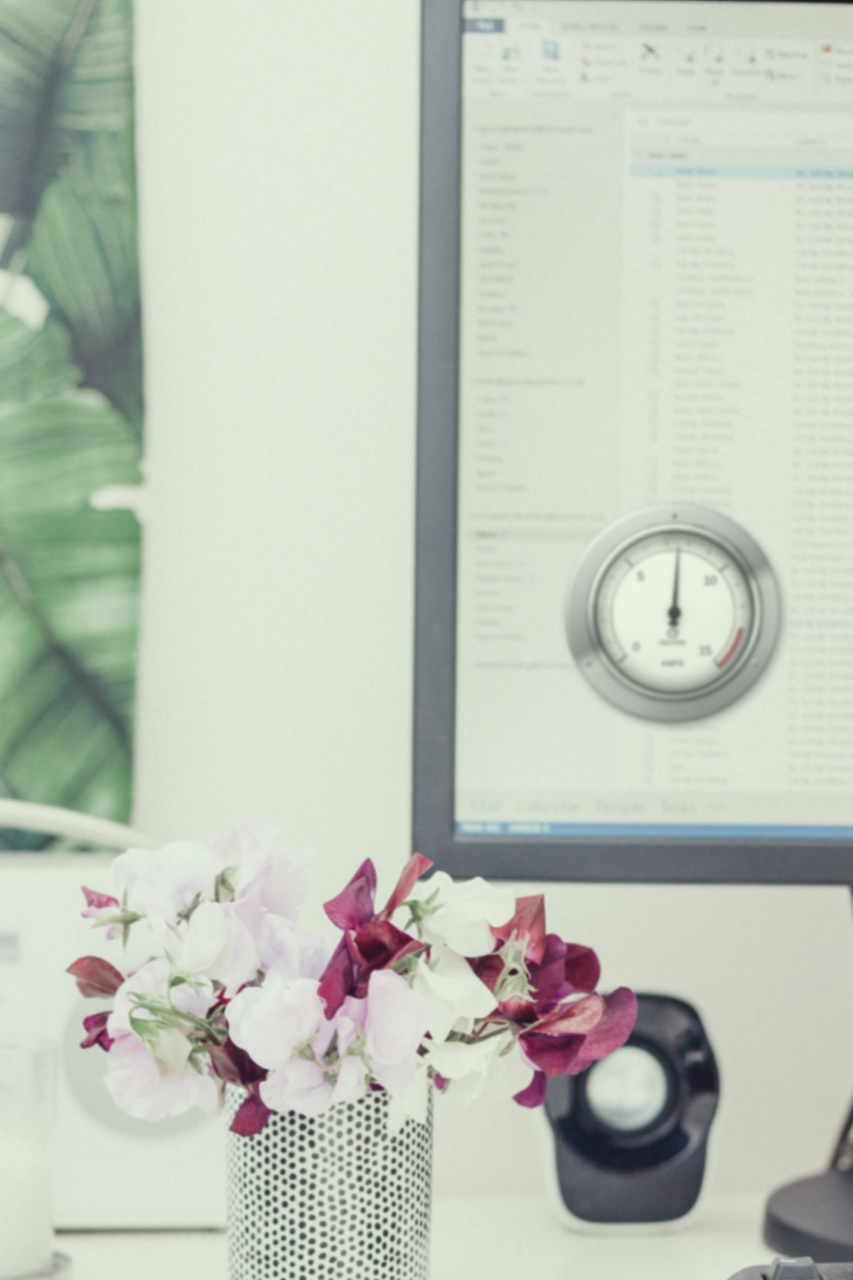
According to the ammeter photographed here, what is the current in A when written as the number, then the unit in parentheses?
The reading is 7.5 (A)
